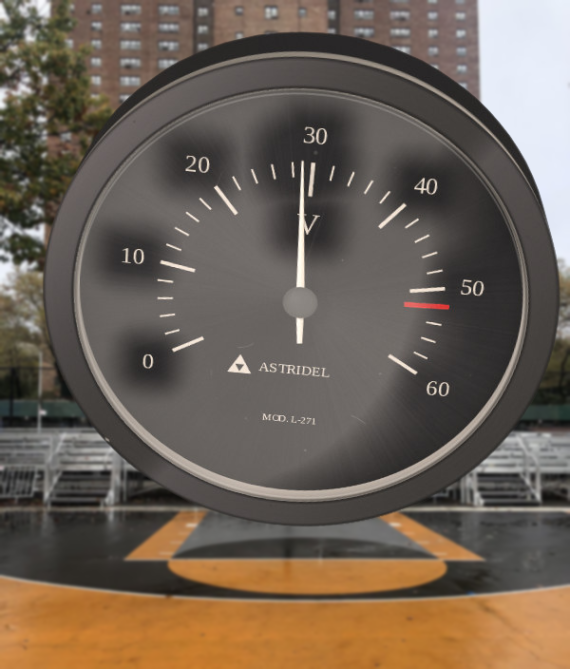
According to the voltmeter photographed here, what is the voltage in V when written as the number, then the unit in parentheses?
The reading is 29 (V)
